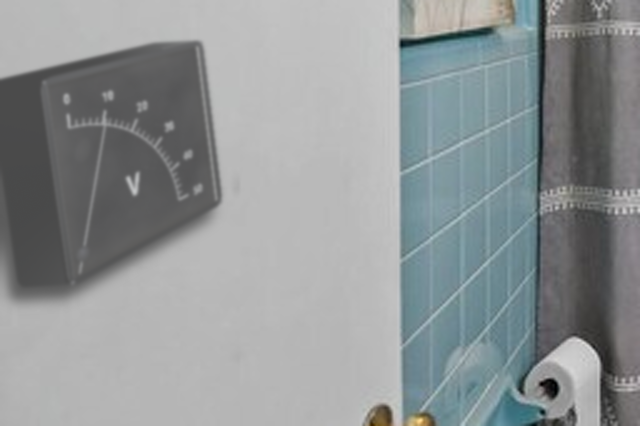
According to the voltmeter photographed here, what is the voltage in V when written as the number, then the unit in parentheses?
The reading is 10 (V)
